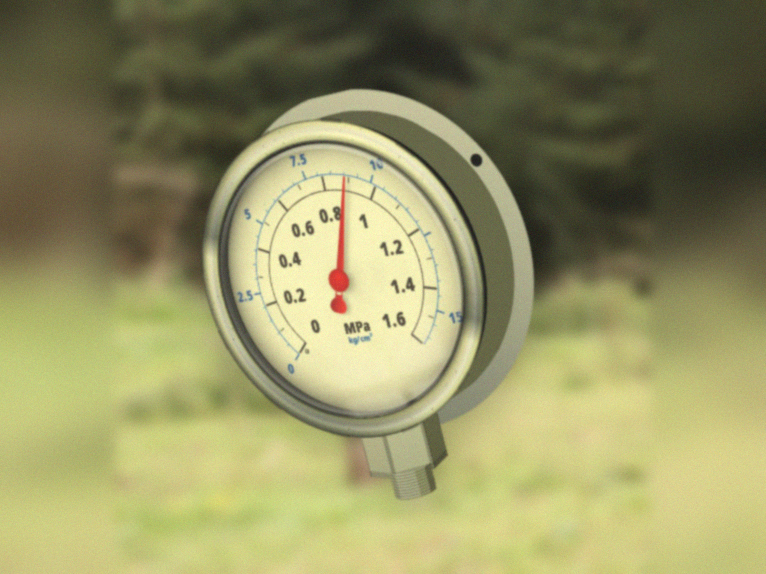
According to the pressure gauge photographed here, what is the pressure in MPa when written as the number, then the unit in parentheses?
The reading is 0.9 (MPa)
